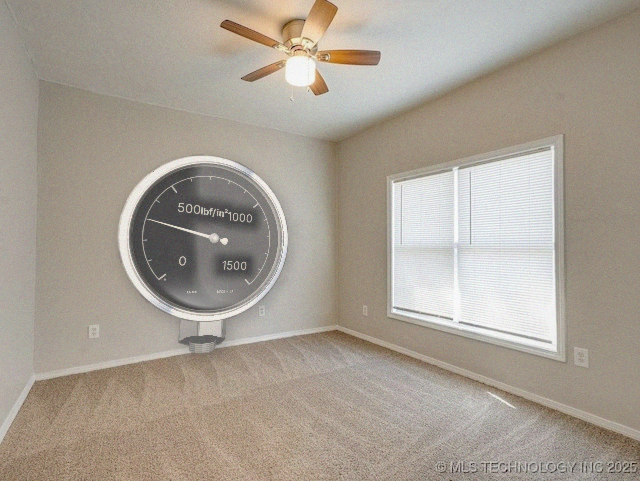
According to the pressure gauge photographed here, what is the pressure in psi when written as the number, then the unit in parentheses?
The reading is 300 (psi)
